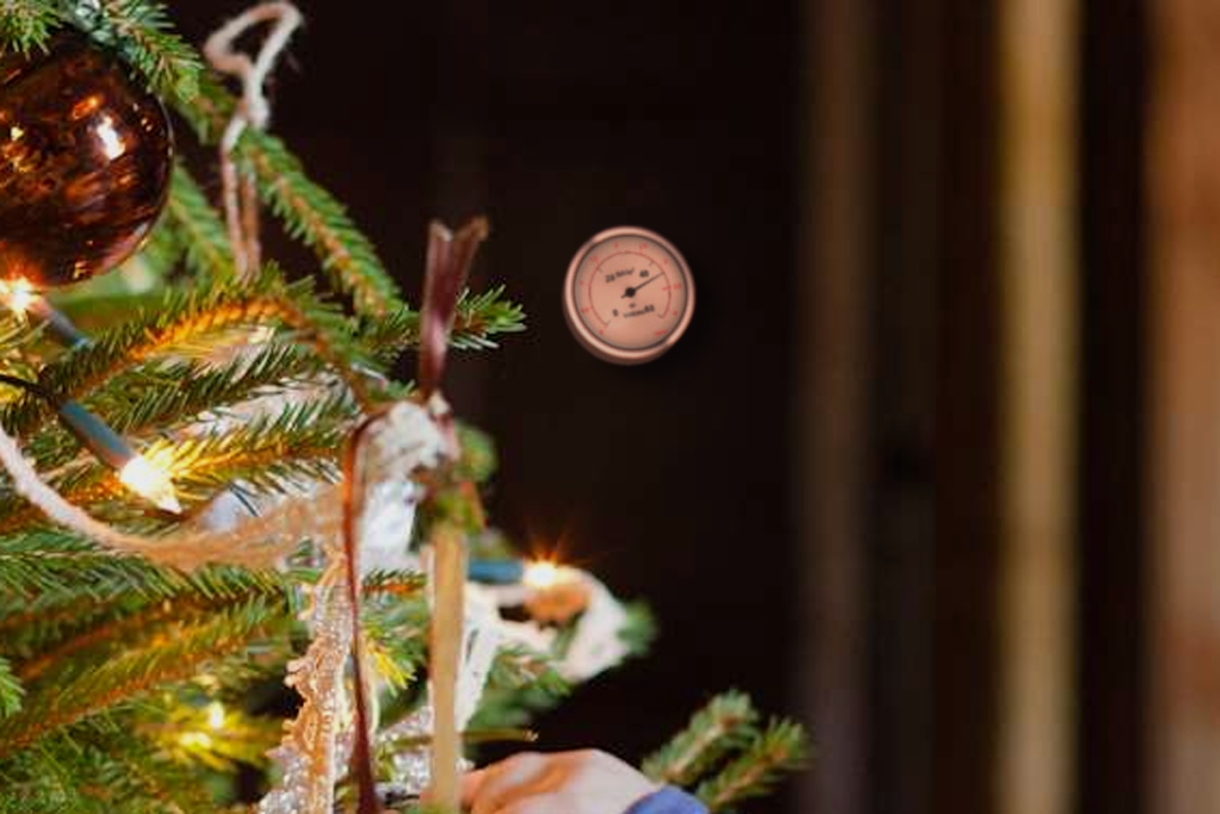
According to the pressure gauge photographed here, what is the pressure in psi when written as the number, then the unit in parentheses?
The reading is 45 (psi)
